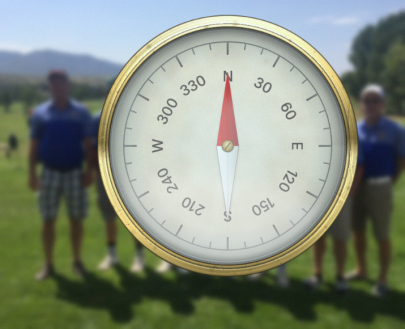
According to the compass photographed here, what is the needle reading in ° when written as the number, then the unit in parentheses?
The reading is 0 (°)
